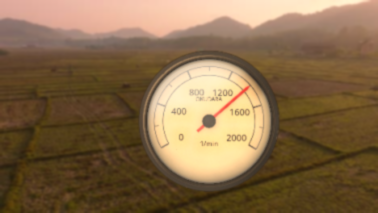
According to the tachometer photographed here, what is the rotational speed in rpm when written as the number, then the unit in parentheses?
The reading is 1400 (rpm)
